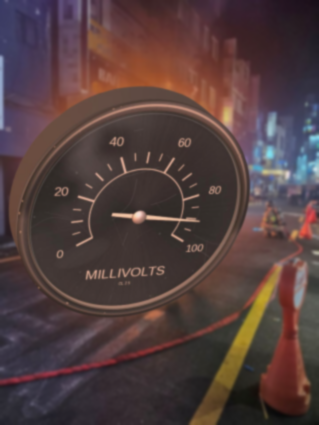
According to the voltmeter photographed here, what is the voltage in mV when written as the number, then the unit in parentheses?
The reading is 90 (mV)
